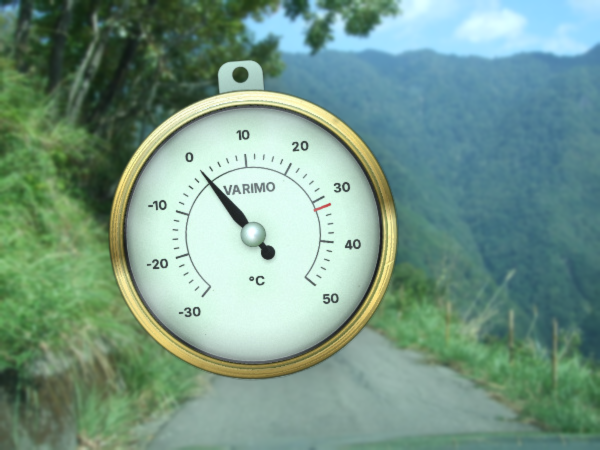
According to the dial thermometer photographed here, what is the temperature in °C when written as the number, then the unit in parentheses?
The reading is 0 (°C)
